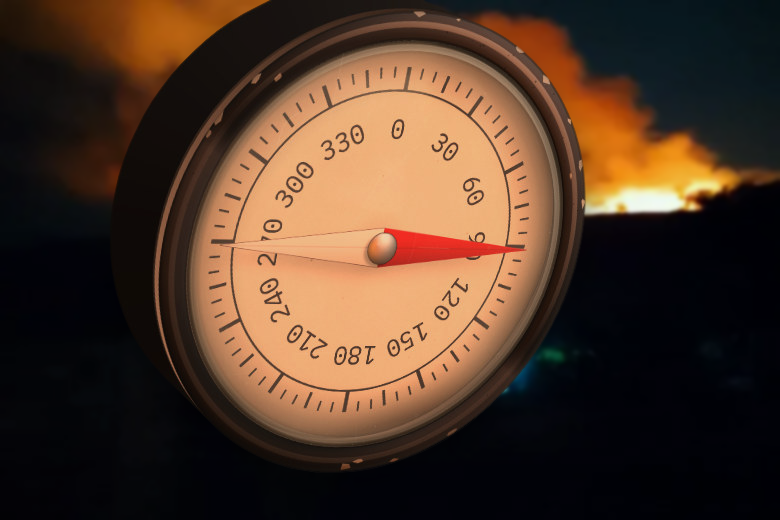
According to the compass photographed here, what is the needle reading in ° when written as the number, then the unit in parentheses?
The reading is 90 (°)
